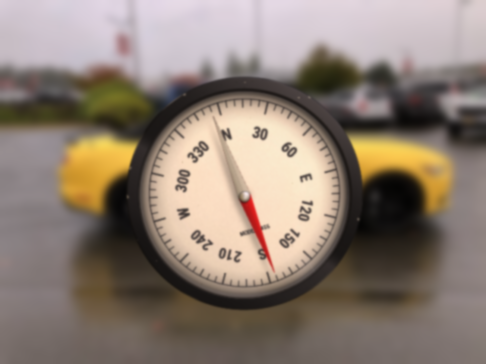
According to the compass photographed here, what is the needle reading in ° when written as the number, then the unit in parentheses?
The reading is 175 (°)
